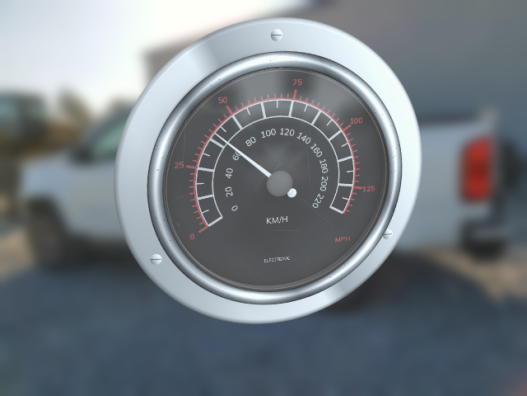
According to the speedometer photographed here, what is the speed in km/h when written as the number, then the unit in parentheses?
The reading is 65 (km/h)
